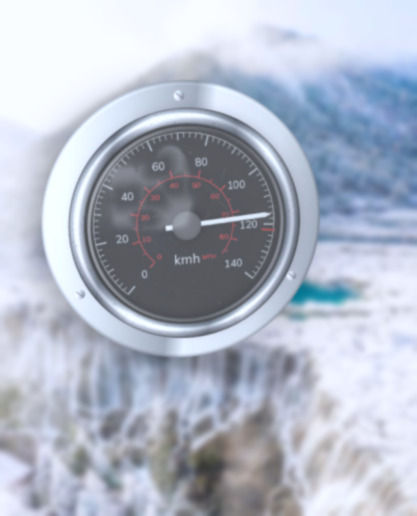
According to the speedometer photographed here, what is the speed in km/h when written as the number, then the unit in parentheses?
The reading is 116 (km/h)
